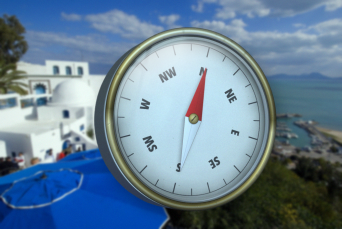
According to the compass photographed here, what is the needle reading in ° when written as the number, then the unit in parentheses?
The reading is 0 (°)
